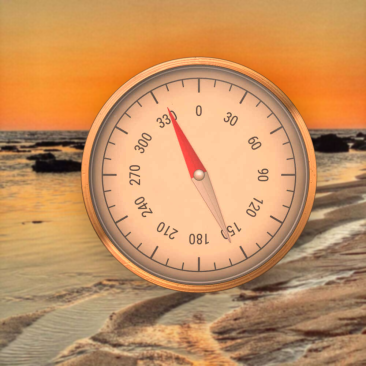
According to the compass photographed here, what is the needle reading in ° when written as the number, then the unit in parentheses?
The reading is 335 (°)
